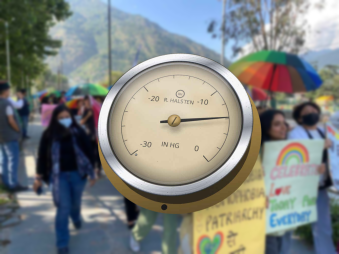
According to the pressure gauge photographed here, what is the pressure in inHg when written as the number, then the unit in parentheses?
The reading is -6 (inHg)
